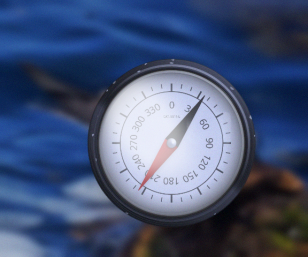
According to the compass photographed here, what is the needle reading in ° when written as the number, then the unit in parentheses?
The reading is 215 (°)
